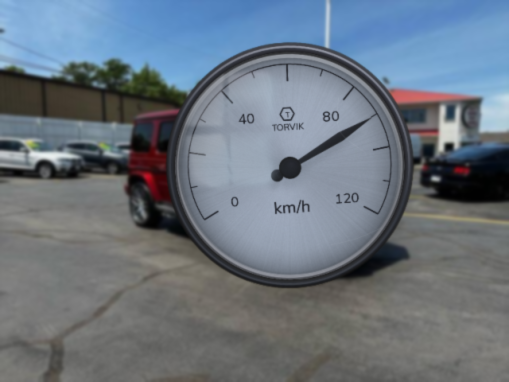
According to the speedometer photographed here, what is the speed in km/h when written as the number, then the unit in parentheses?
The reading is 90 (km/h)
